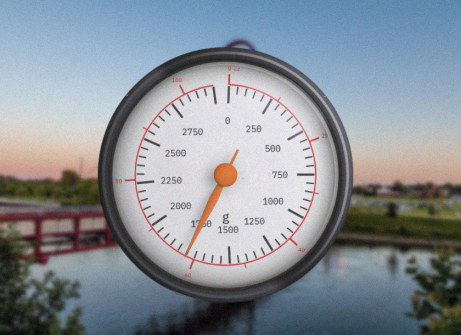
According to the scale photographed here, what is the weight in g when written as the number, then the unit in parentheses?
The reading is 1750 (g)
